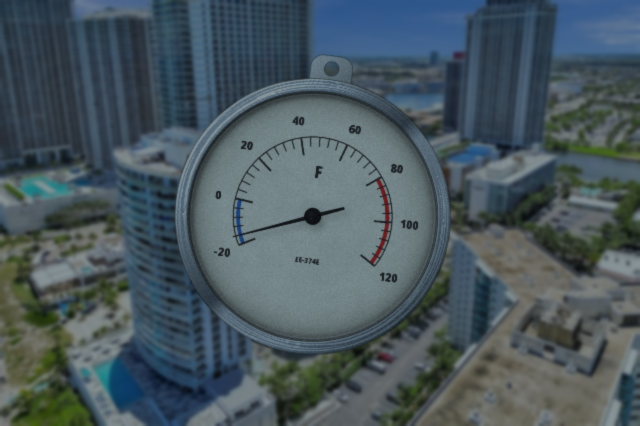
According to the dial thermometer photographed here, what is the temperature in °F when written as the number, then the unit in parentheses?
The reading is -16 (°F)
